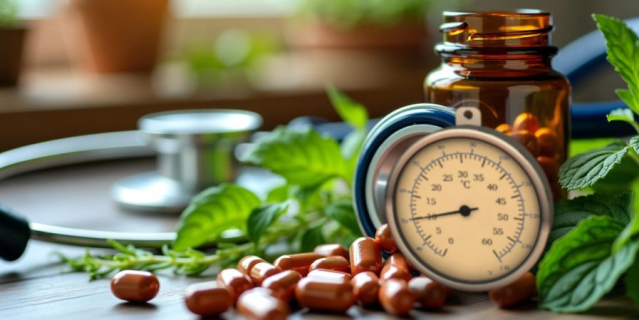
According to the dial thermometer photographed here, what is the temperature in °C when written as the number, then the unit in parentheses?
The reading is 10 (°C)
